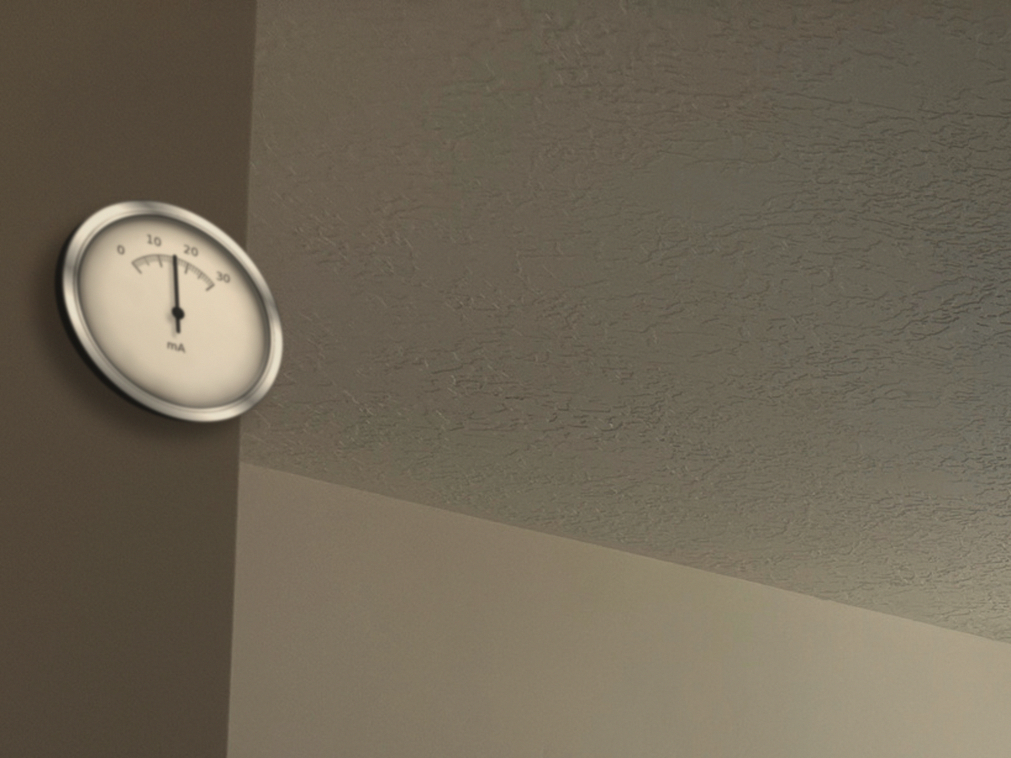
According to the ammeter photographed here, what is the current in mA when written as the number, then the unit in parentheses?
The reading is 15 (mA)
